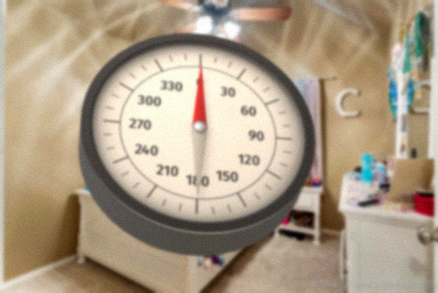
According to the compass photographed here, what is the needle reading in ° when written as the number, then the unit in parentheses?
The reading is 0 (°)
